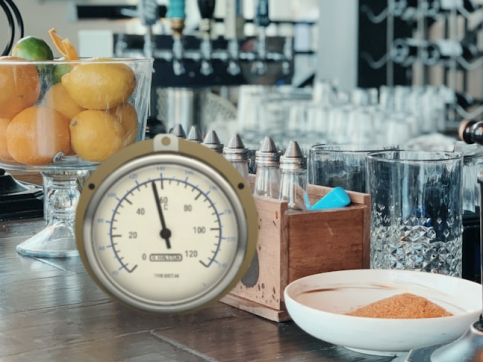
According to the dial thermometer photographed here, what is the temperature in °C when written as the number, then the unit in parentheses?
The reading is 56 (°C)
